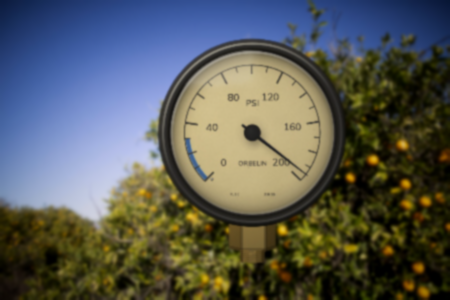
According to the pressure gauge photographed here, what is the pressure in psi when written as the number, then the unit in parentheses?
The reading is 195 (psi)
